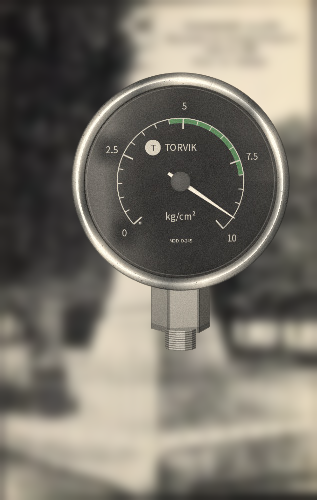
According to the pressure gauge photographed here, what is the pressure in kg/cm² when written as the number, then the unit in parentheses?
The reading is 9.5 (kg/cm²)
